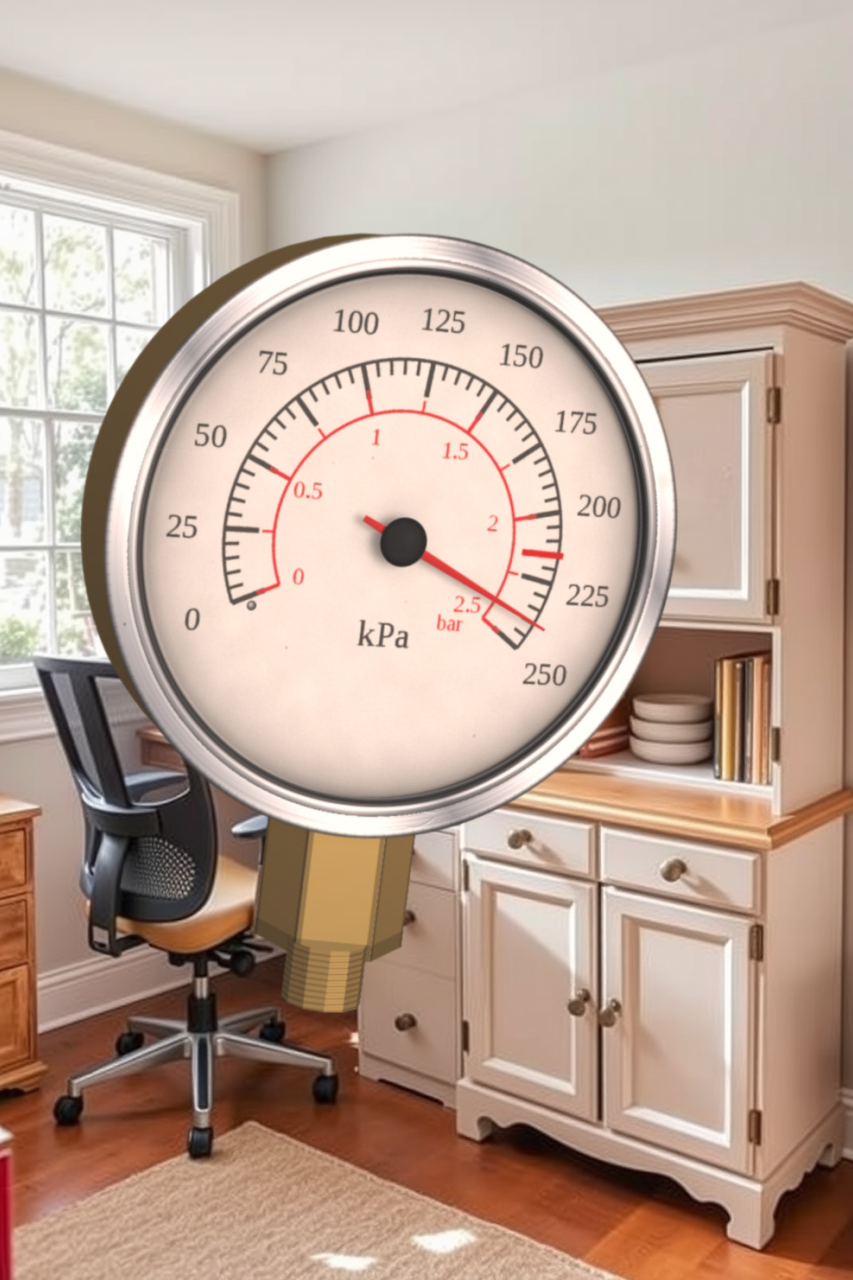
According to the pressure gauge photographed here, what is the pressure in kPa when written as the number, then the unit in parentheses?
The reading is 240 (kPa)
